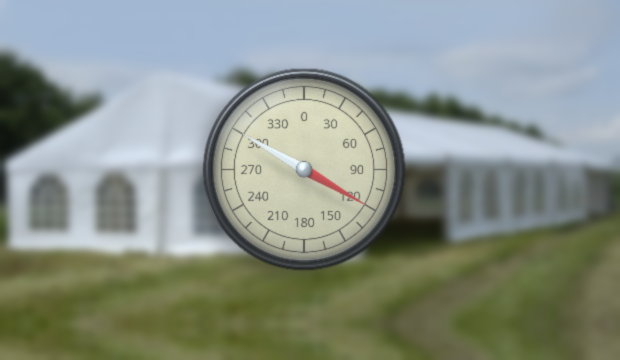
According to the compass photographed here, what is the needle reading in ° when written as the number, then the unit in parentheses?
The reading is 120 (°)
